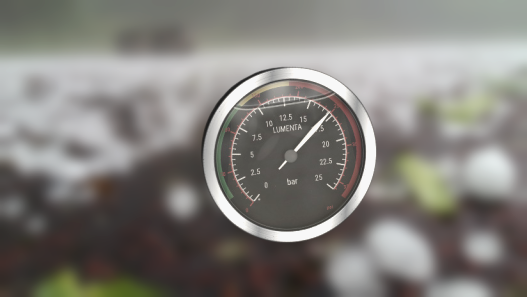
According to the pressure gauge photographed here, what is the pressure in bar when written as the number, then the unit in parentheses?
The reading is 17 (bar)
